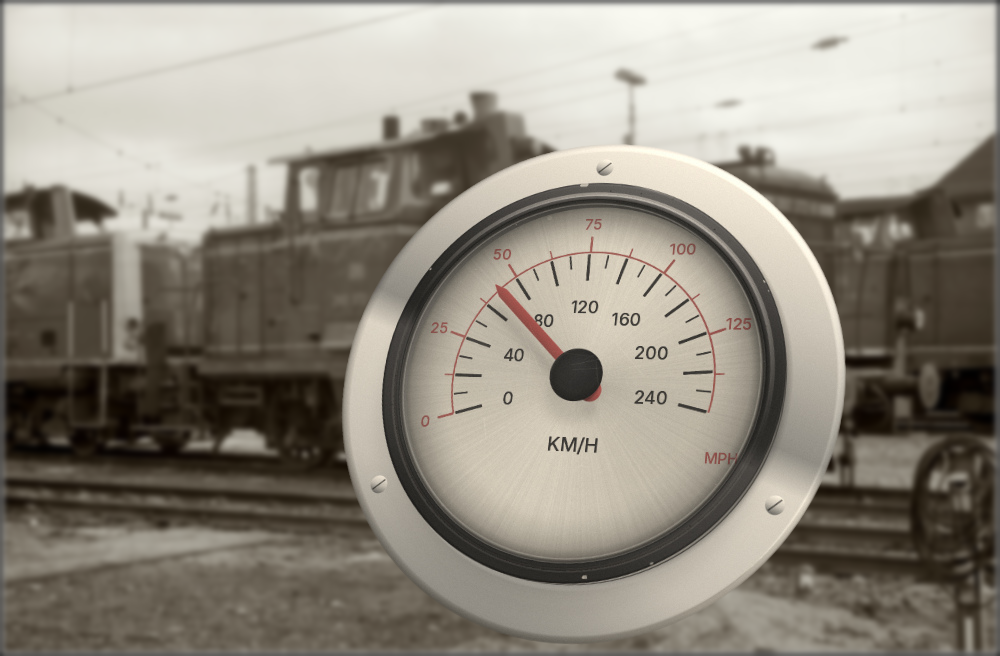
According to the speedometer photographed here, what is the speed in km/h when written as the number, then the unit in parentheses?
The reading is 70 (km/h)
